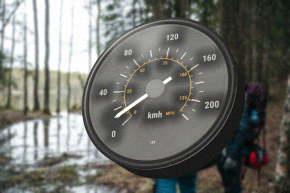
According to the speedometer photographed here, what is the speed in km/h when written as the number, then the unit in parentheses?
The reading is 10 (km/h)
